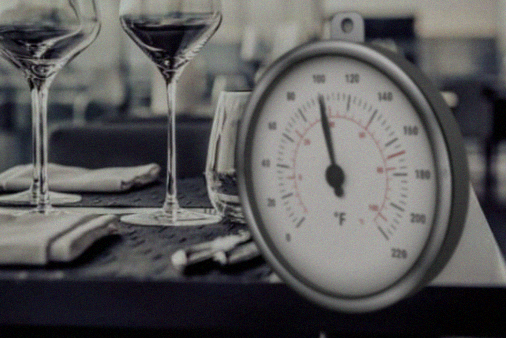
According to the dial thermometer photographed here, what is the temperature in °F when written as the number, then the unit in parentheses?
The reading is 100 (°F)
